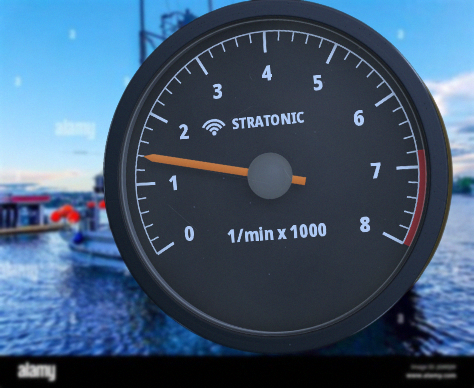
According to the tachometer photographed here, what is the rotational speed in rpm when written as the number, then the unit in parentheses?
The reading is 1400 (rpm)
